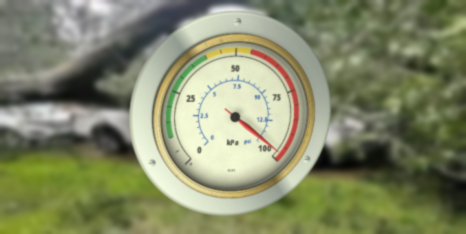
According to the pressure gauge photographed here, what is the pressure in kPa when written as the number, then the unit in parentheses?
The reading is 97.5 (kPa)
